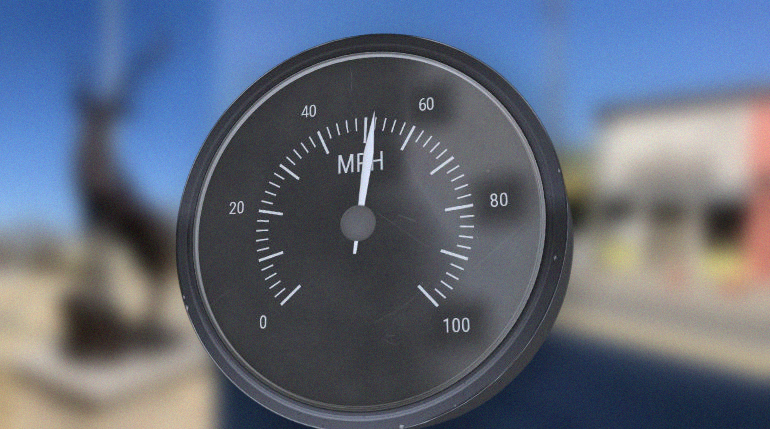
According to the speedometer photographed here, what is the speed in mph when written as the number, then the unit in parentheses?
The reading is 52 (mph)
